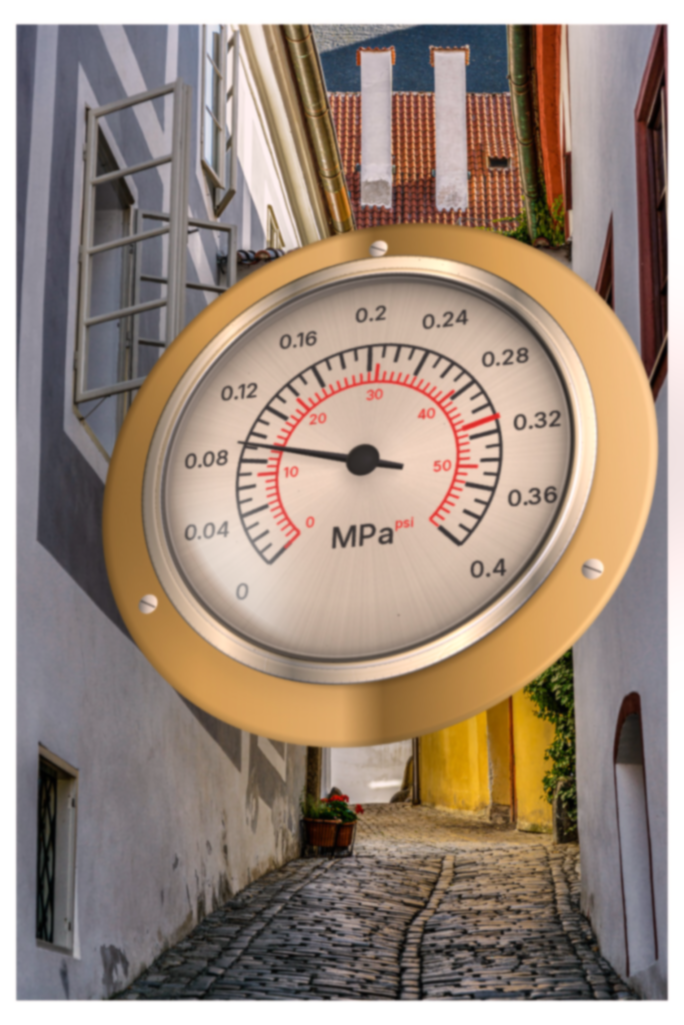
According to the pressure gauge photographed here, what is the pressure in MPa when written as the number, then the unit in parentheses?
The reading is 0.09 (MPa)
